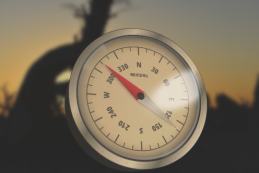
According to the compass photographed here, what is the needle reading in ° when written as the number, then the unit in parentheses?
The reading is 310 (°)
